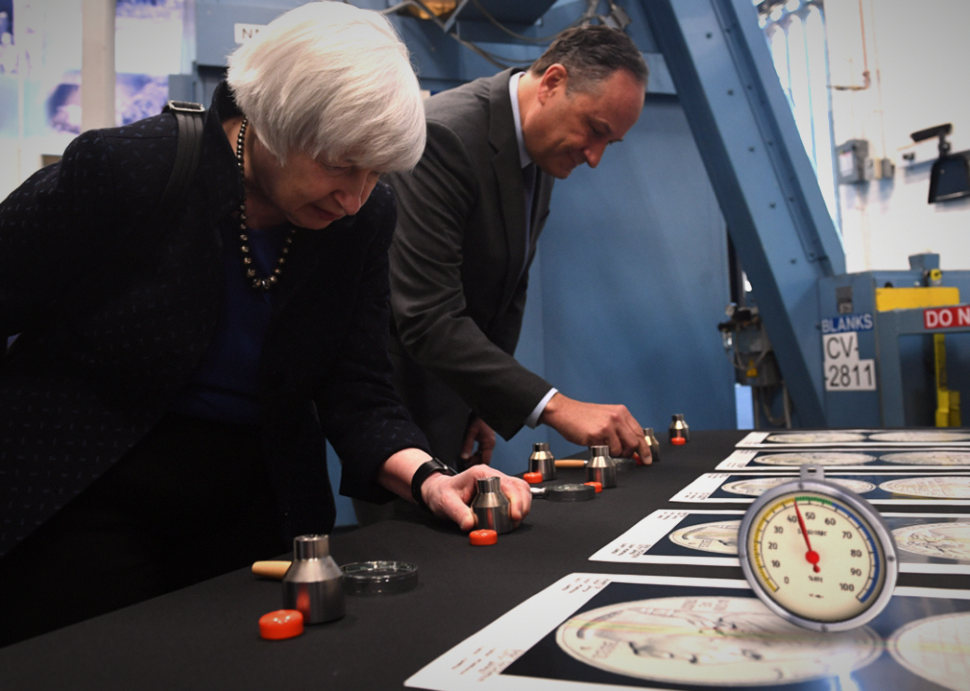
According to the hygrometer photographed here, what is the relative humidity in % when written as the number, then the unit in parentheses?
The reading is 45 (%)
